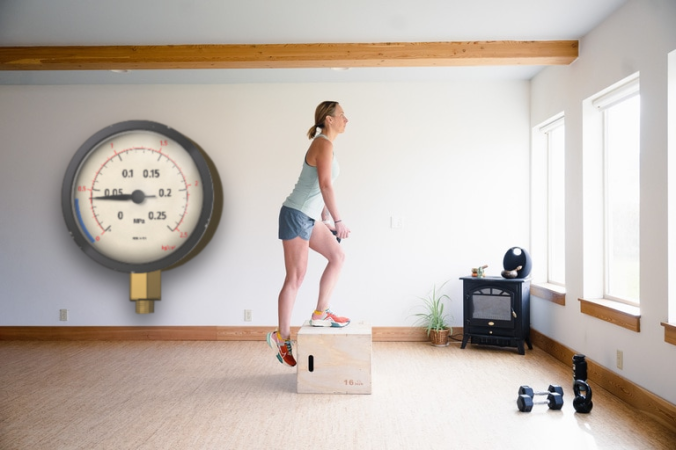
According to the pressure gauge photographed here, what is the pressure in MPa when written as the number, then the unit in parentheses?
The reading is 0.04 (MPa)
